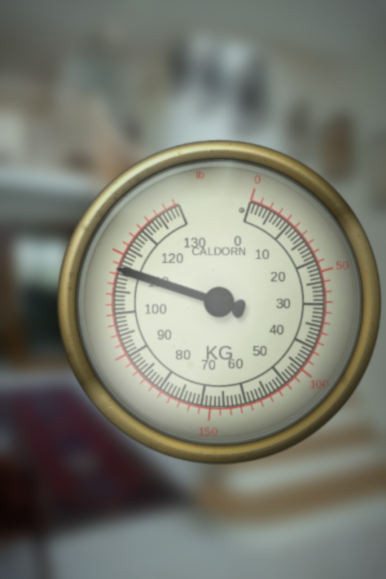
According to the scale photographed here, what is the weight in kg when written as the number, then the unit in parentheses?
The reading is 110 (kg)
